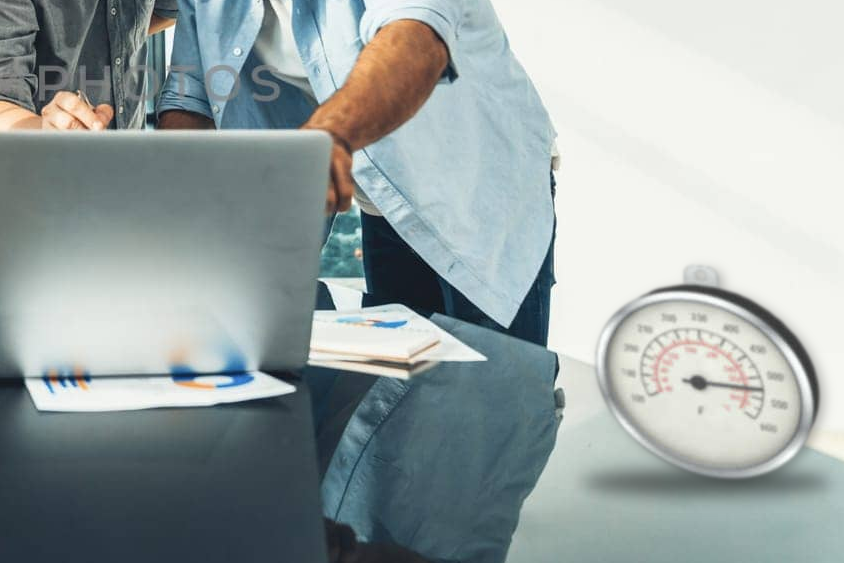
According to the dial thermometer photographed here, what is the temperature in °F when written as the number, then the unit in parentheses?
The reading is 525 (°F)
